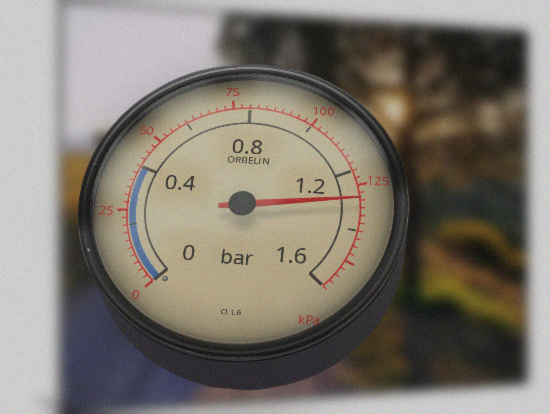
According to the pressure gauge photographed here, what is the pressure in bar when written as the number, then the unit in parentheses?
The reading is 1.3 (bar)
